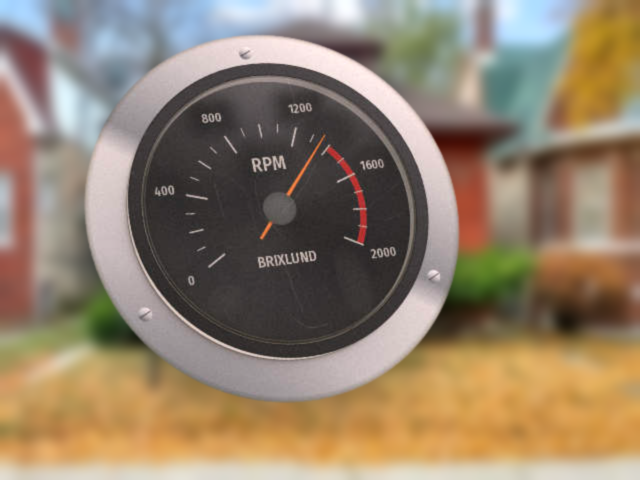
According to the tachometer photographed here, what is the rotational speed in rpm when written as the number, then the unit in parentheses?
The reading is 1350 (rpm)
